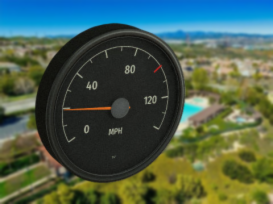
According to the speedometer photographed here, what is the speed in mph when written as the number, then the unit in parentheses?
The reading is 20 (mph)
